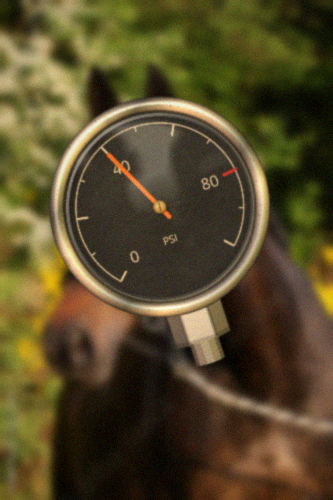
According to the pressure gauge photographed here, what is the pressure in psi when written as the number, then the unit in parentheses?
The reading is 40 (psi)
